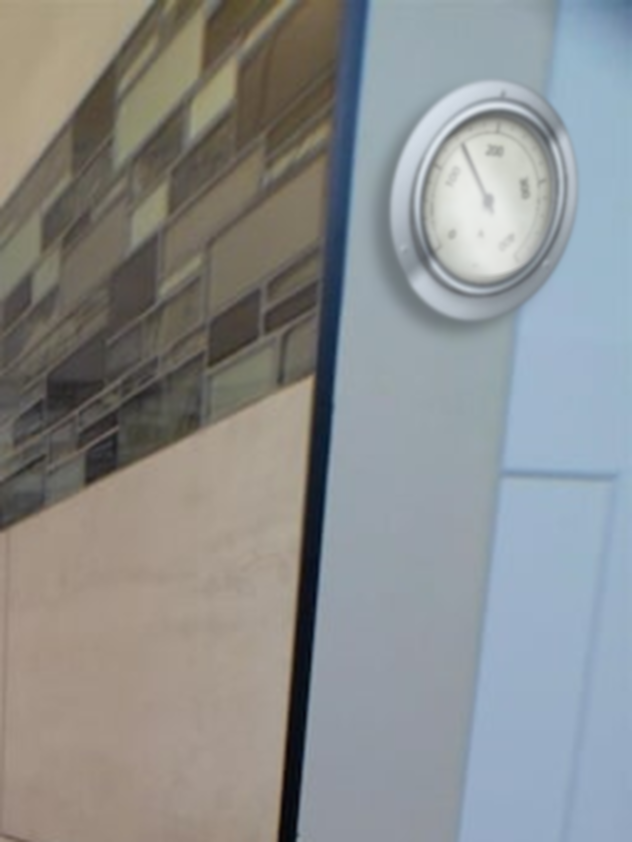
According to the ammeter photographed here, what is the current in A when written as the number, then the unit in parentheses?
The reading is 140 (A)
